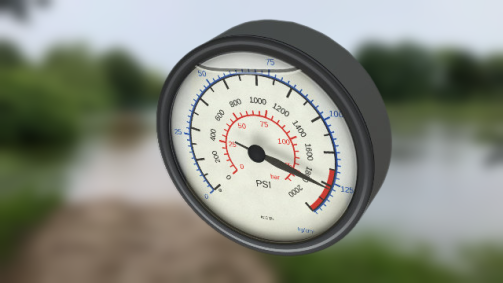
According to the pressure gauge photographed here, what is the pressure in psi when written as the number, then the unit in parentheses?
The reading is 1800 (psi)
